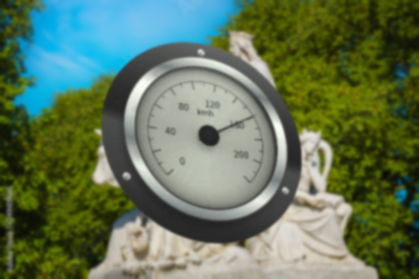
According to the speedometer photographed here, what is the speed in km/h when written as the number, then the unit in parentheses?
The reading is 160 (km/h)
